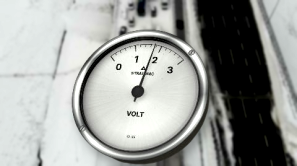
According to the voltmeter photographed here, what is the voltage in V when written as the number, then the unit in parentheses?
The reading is 1.8 (V)
